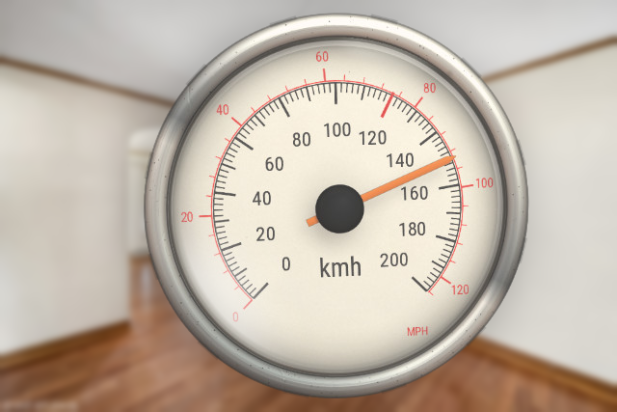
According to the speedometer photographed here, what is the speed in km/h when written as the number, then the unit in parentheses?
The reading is 150 (km/h)
